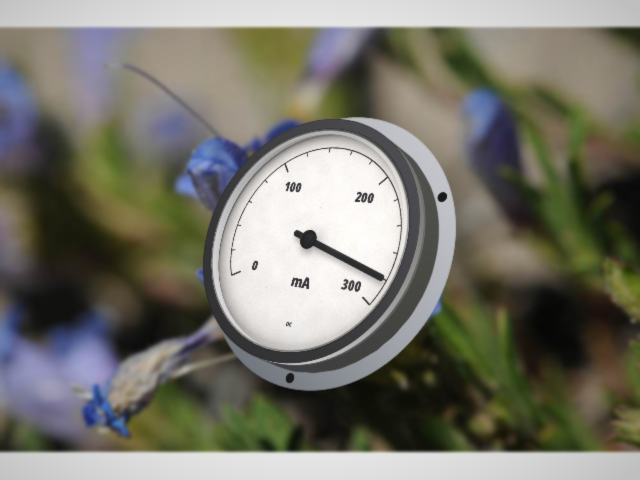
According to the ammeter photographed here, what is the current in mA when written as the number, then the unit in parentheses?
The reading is 280 (mA)
